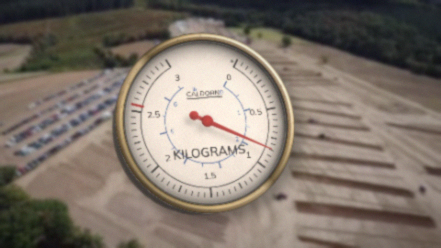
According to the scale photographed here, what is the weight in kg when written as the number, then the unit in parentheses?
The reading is 0.85 (kg)
